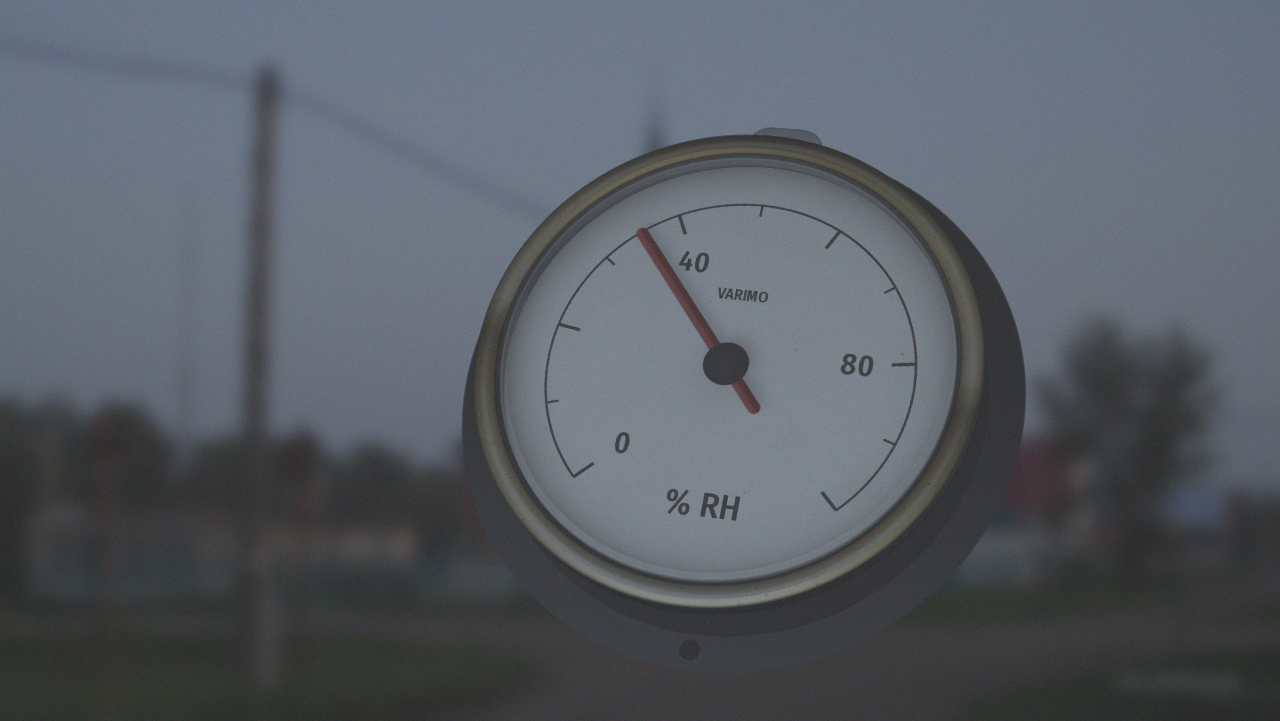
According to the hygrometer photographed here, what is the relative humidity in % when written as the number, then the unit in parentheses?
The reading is 35 (%)
